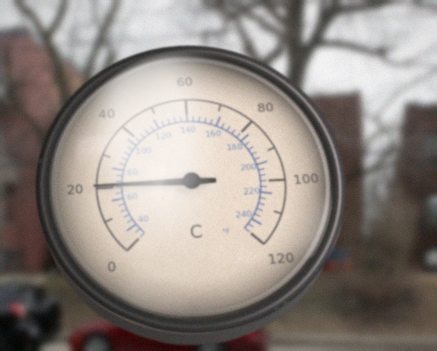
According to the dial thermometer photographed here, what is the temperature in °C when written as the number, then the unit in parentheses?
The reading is 20 (°C)
